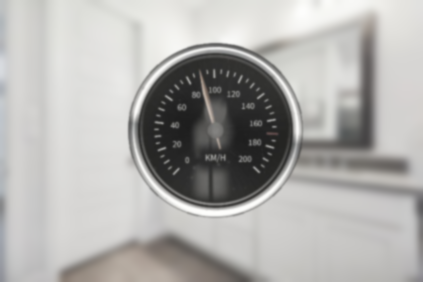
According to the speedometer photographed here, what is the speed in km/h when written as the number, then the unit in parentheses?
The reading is 90 (km/h)
